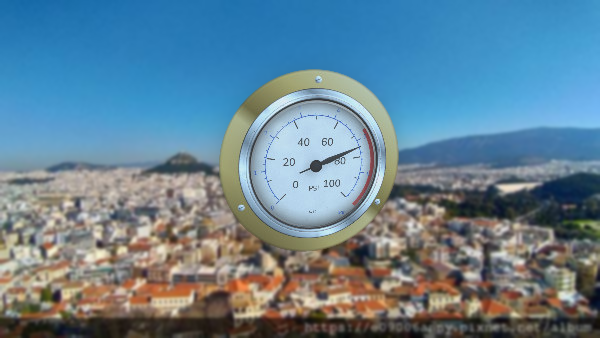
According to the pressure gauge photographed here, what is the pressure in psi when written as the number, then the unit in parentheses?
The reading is 75 (psi)
